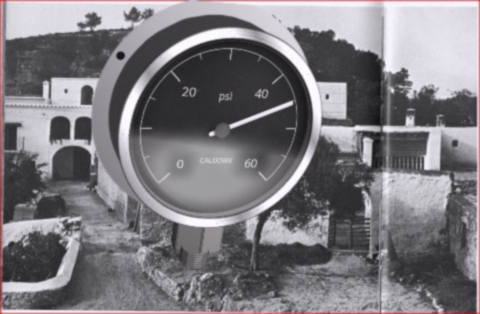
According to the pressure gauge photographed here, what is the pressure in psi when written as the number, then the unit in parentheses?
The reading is 45 (psi)
